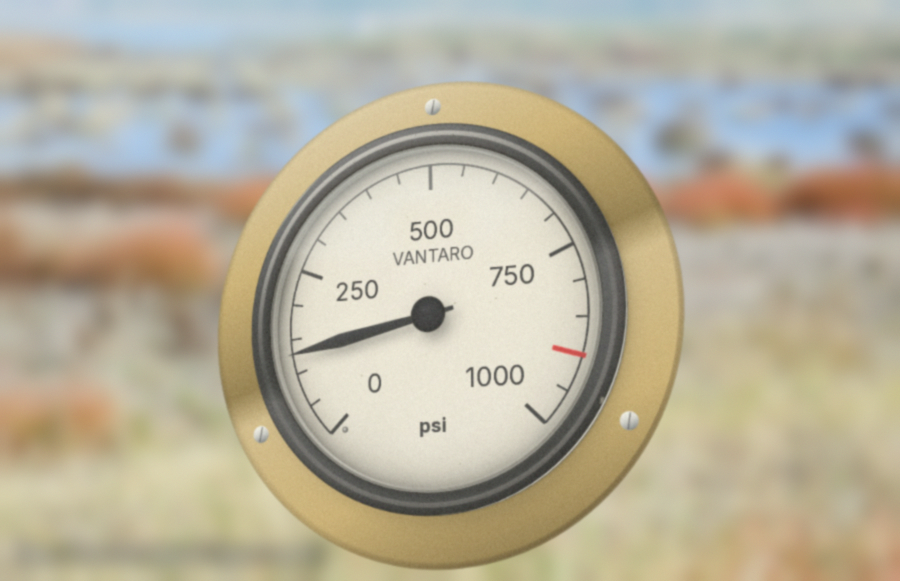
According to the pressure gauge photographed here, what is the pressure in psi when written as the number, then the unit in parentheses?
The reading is 125 (psi)
